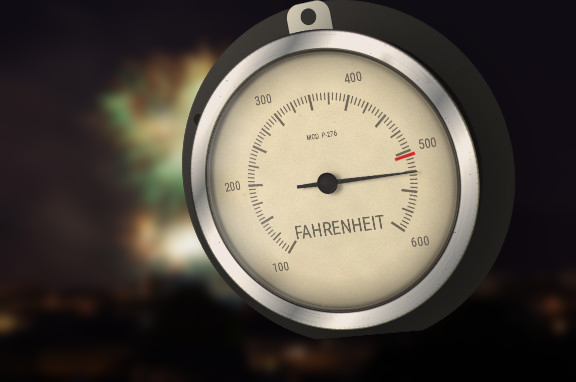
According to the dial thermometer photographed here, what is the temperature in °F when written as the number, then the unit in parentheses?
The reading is 525 (°F)
